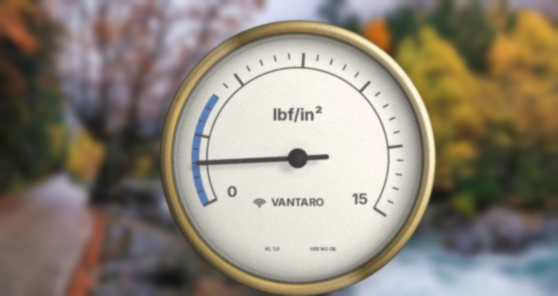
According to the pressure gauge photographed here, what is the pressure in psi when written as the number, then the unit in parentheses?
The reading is 1.5 (psi)
